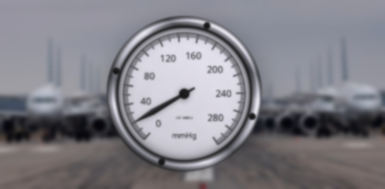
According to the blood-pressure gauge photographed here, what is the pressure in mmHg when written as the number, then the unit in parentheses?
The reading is 20 (mmHg)
